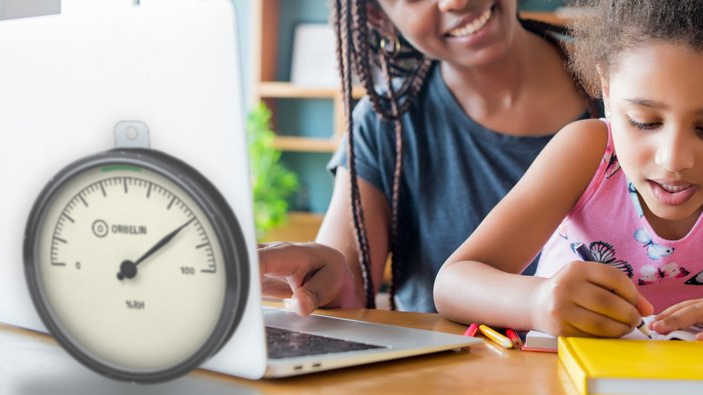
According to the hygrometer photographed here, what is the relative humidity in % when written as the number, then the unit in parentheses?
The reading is 80 (%)
